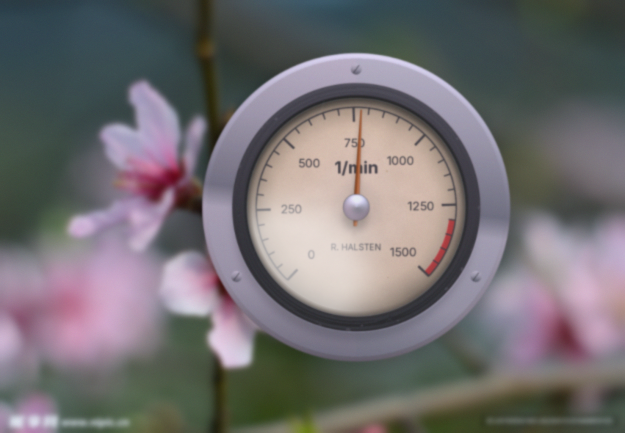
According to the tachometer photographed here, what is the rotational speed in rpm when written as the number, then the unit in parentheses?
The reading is 775 (rpm)
